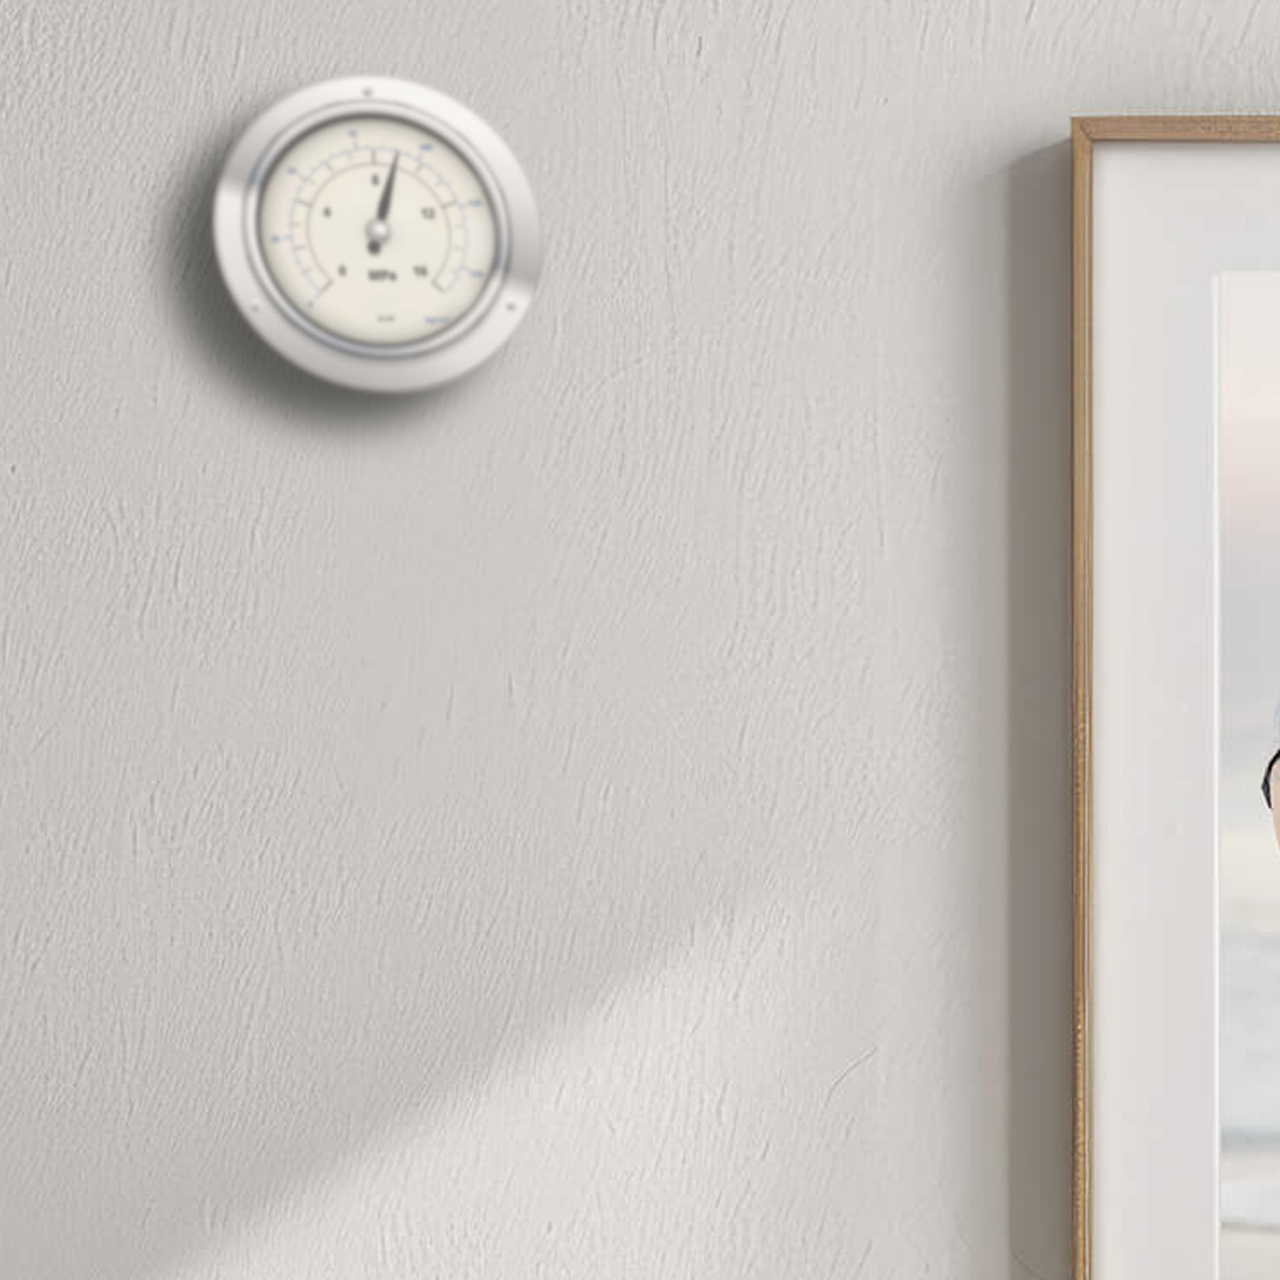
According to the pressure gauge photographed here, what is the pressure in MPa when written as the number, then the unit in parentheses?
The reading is 9 (MPa)
